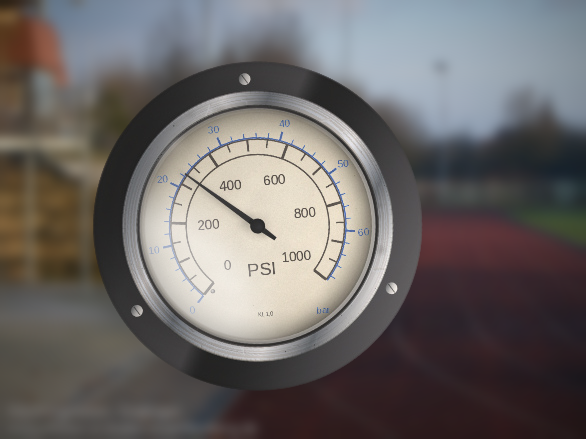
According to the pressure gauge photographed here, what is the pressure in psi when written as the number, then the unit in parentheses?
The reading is 325 (psi)
